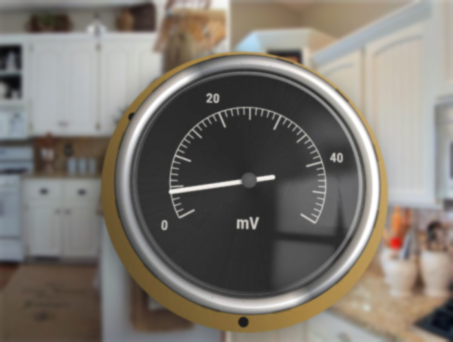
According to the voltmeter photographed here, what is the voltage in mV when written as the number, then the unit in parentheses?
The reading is 4 (mV)
